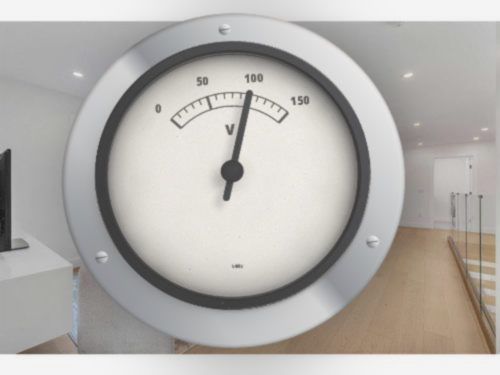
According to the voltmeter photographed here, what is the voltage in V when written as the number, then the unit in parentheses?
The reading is 100 (V)
